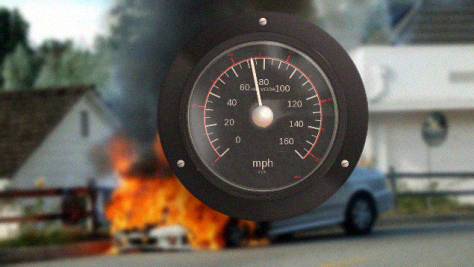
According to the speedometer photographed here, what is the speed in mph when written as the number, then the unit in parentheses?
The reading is 72.5 (mph)
